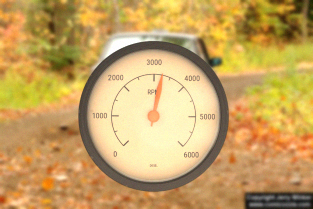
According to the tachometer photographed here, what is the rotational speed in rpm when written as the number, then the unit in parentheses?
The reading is 3250 (rpm)
